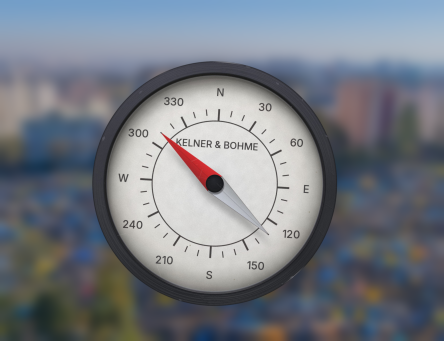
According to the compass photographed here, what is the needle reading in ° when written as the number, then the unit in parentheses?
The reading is 310 (°)
